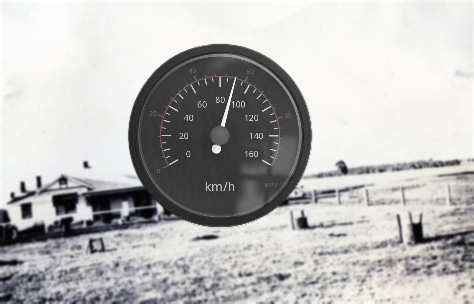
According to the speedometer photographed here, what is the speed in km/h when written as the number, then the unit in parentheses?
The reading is 90 (km/h)
